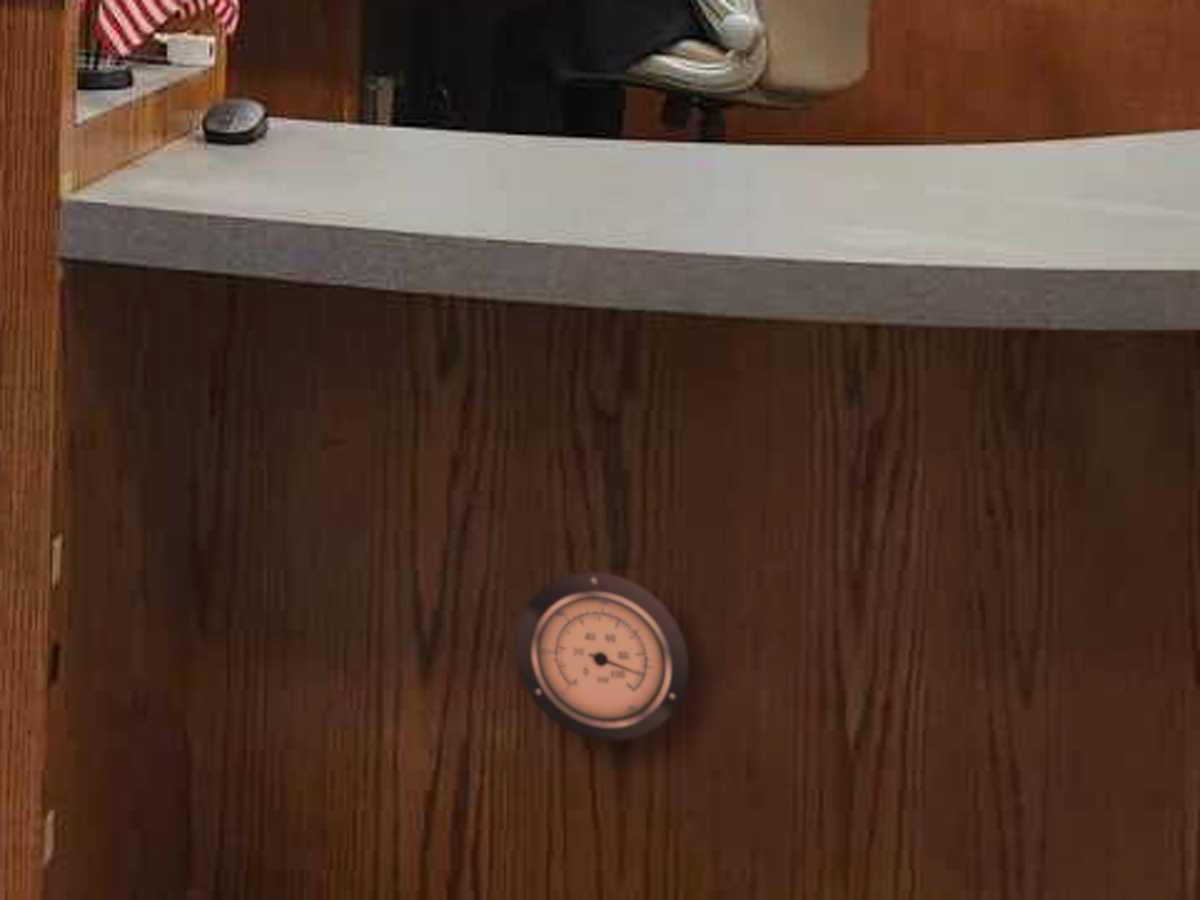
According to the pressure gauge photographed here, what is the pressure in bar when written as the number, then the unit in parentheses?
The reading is 90 (bar)
